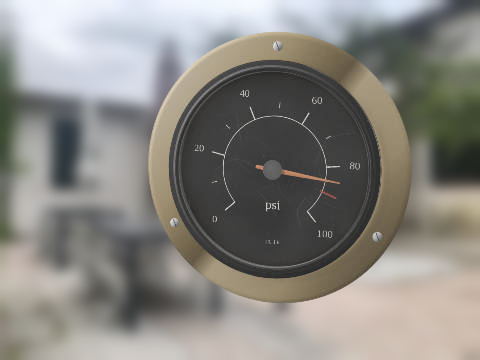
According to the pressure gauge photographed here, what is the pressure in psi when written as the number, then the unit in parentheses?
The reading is 85 (psi)
